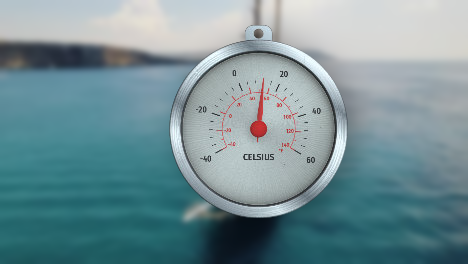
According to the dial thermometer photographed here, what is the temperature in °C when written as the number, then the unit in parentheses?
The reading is 12 (°C)
